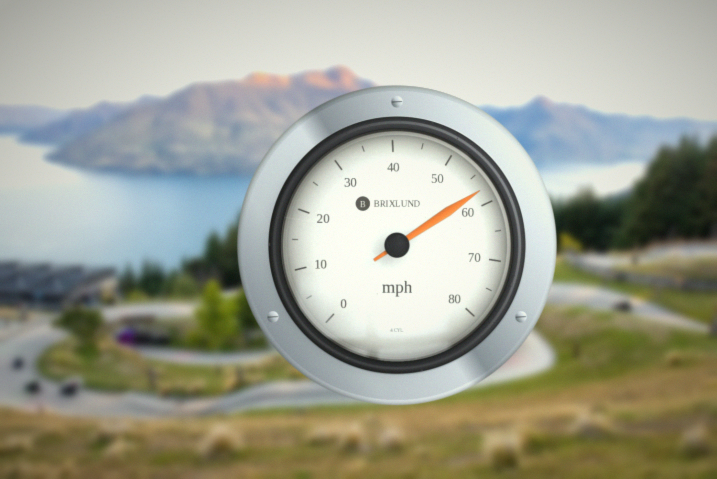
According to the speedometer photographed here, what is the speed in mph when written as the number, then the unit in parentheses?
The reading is 57.5 (mph)
